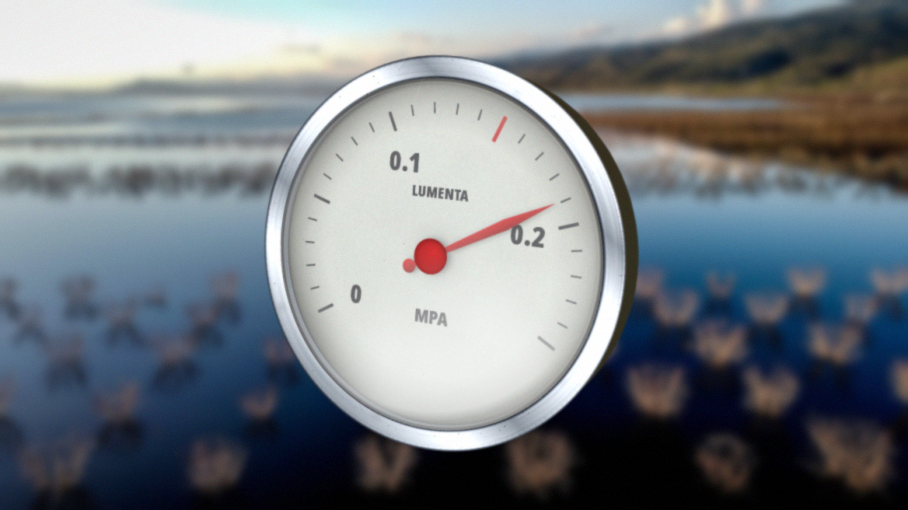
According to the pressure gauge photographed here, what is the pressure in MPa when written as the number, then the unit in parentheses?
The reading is 0.19 (MPa)
